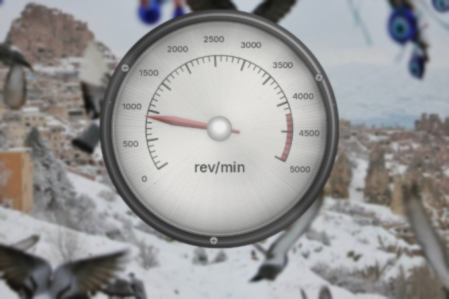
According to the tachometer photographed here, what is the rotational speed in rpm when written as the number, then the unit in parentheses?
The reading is 900 (rpm)
